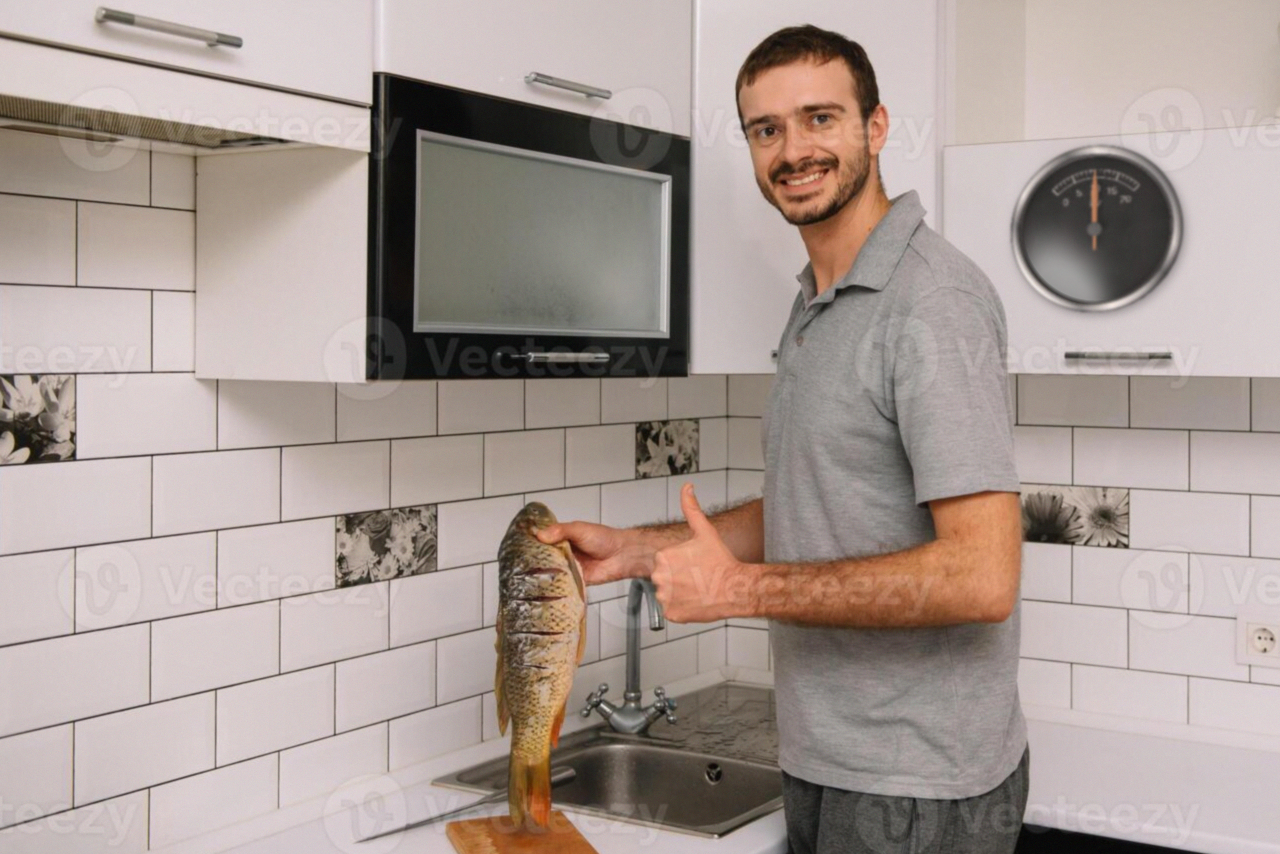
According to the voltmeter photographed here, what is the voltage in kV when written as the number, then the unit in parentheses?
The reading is 10 (kV)
